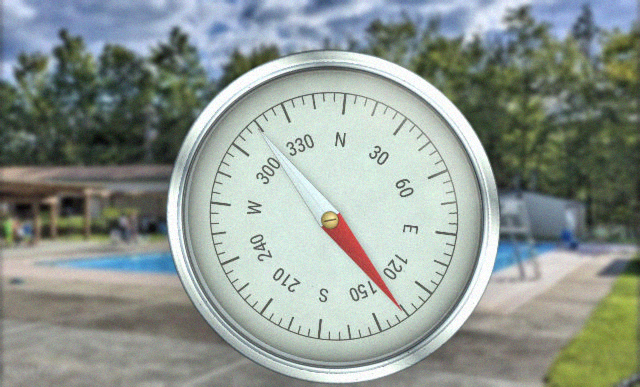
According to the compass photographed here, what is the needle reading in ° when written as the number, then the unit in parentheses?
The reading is 135 (°)
